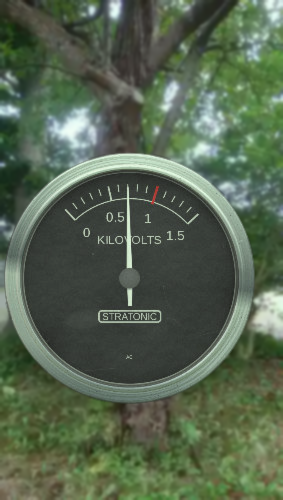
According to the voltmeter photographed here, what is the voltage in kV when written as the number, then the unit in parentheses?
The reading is 0.7 (kV)
